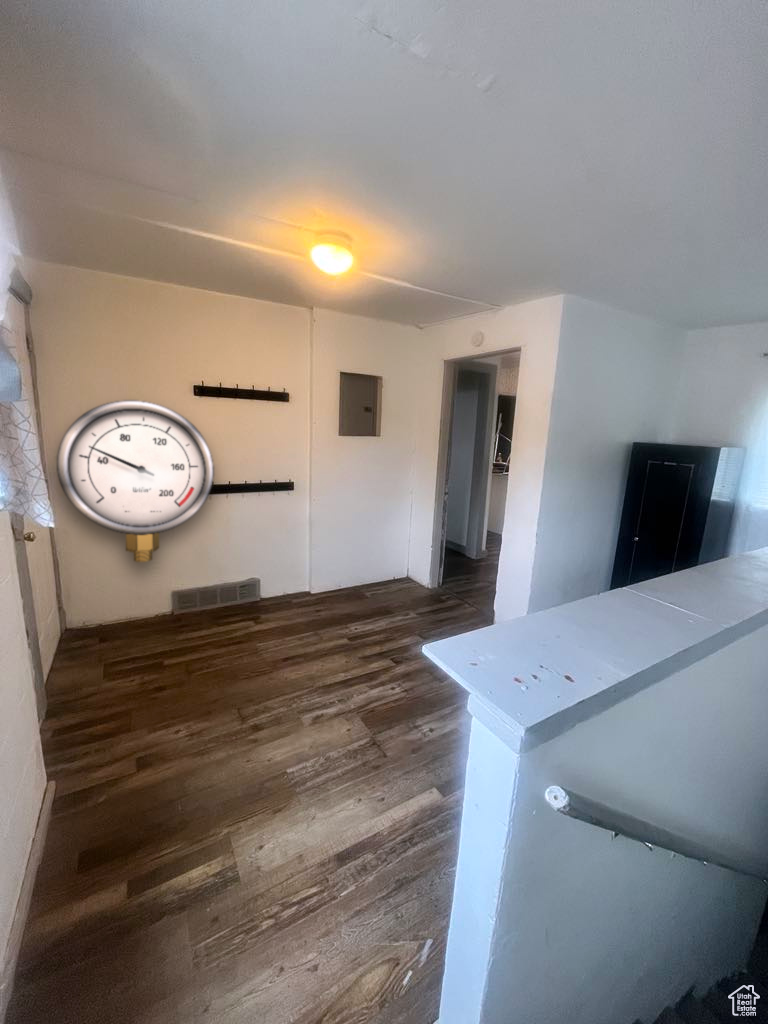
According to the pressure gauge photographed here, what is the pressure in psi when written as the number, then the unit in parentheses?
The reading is 50 (psi)
